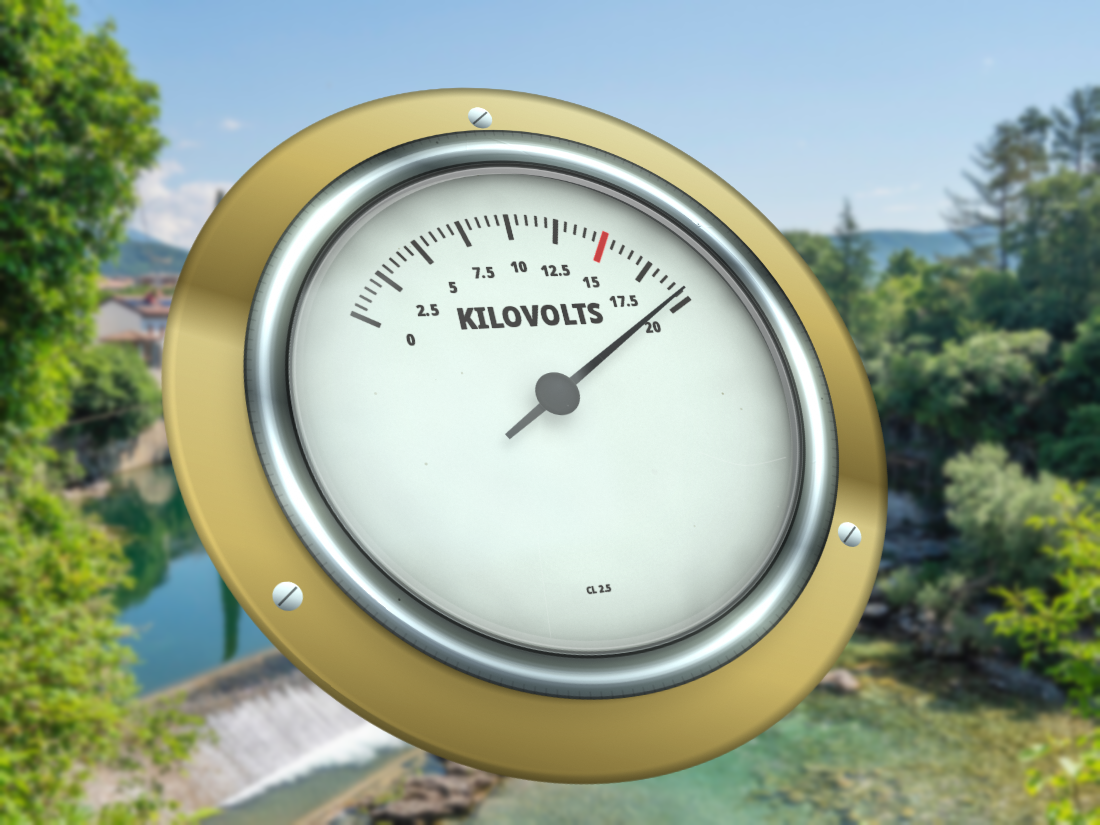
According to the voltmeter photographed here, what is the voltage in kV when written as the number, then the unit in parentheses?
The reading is 19.5 (kV)
